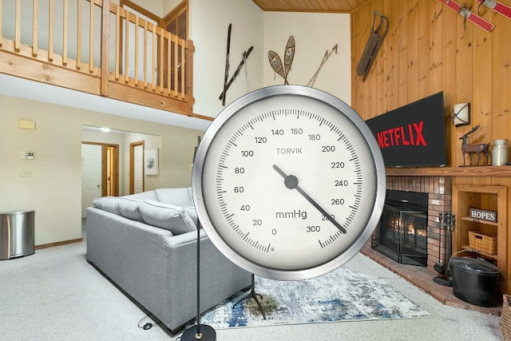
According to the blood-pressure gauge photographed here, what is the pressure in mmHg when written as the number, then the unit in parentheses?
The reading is 280 (mmHg)
